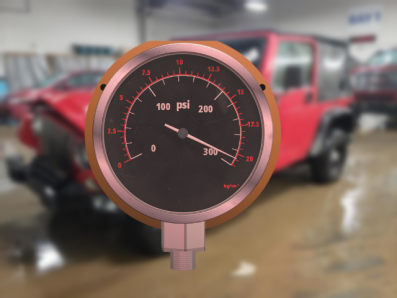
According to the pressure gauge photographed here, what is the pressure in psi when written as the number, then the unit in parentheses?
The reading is 290 (psi)
